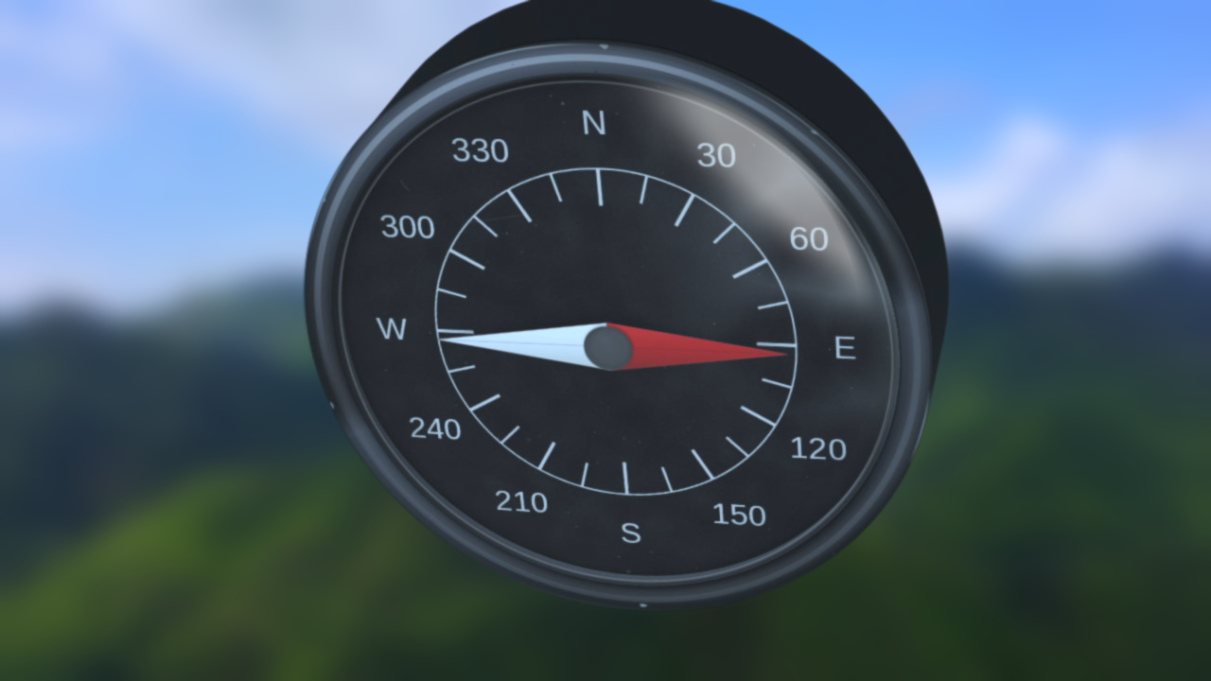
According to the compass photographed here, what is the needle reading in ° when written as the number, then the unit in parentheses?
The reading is 90 (°)
